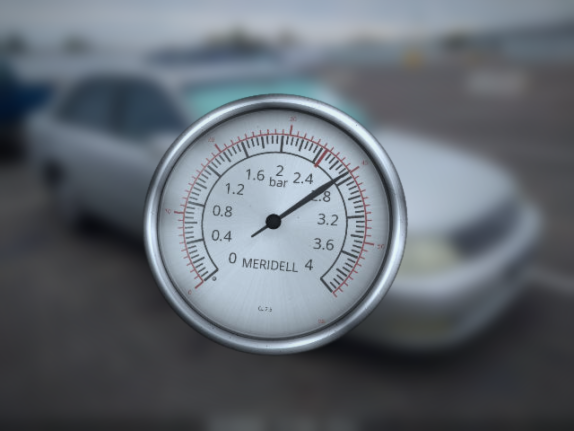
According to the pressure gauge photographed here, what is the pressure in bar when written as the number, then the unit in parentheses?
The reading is 2.75 (bar)
